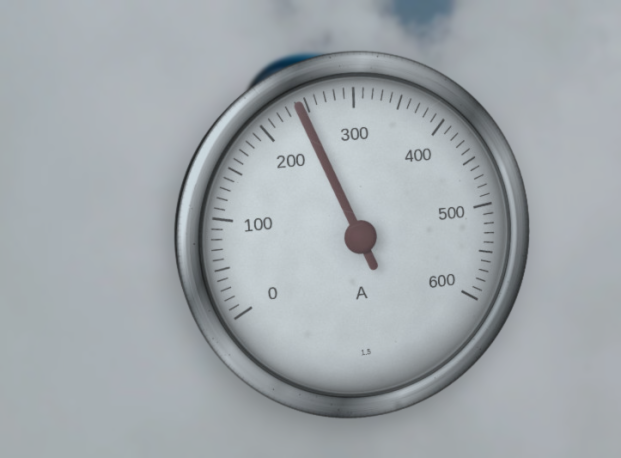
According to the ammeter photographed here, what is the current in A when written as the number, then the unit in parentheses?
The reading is 240 (A)
